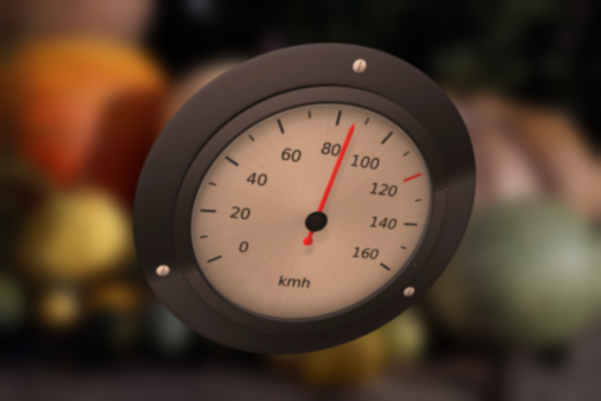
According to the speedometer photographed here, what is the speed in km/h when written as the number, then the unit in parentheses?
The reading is 85 (km/h)
